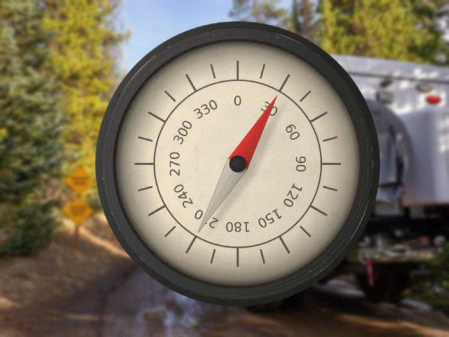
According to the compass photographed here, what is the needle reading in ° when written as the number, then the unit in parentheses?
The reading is 30 (°)
